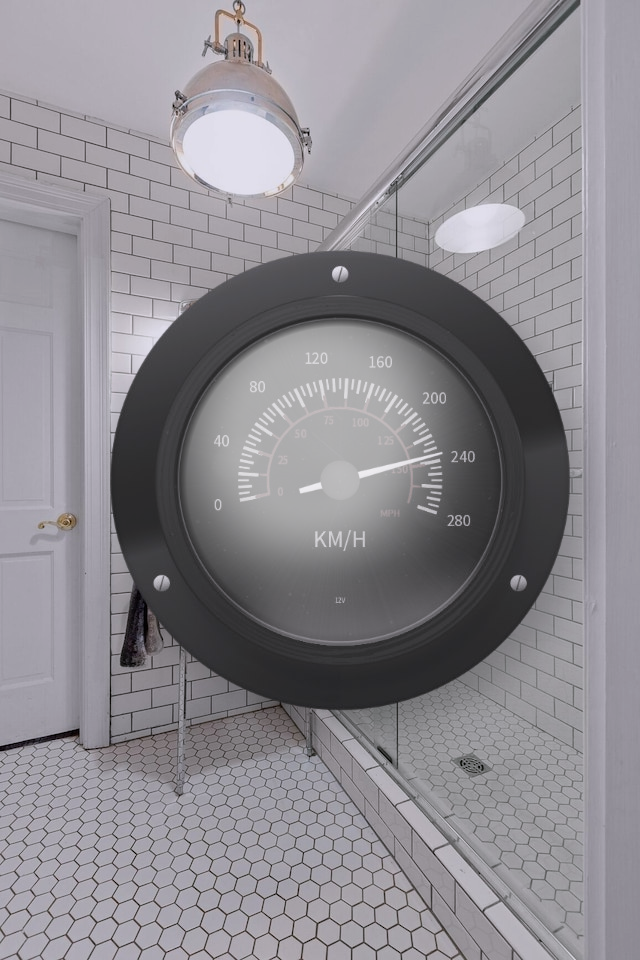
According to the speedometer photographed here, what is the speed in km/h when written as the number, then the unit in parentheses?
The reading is 235 (km/h)
